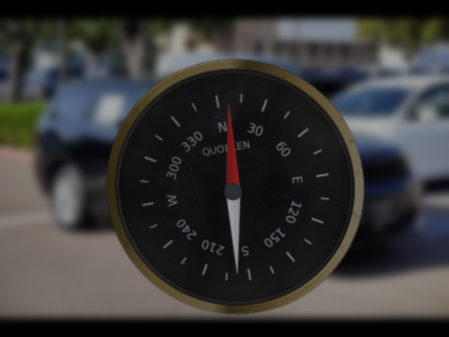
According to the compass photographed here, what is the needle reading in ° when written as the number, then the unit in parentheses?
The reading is 7.5 (°)
